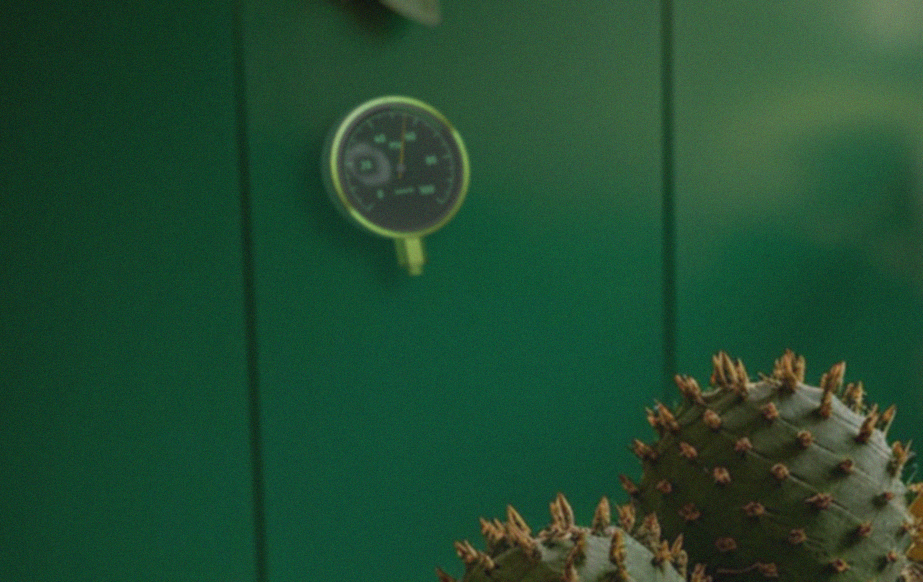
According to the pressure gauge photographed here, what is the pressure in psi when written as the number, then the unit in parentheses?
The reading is 55 (psi)
